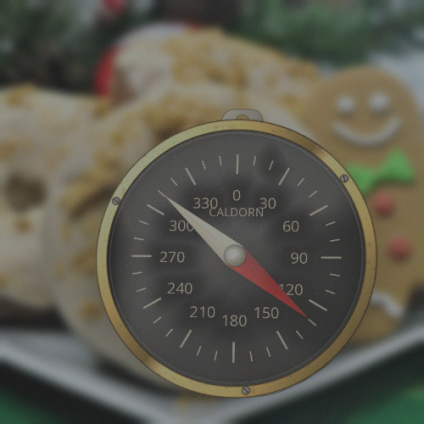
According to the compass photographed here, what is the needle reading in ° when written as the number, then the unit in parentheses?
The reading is 130 (°)
